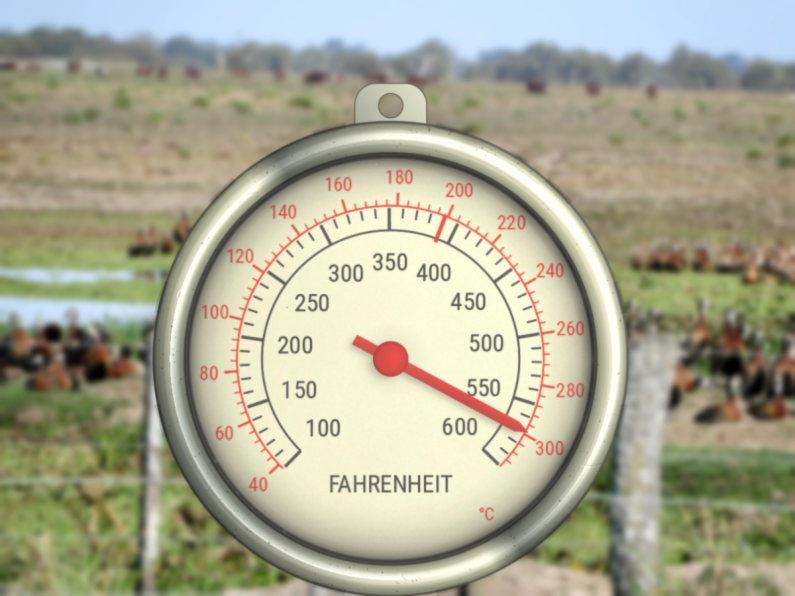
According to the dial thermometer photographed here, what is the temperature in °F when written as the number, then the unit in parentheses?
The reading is 570 (°F)
